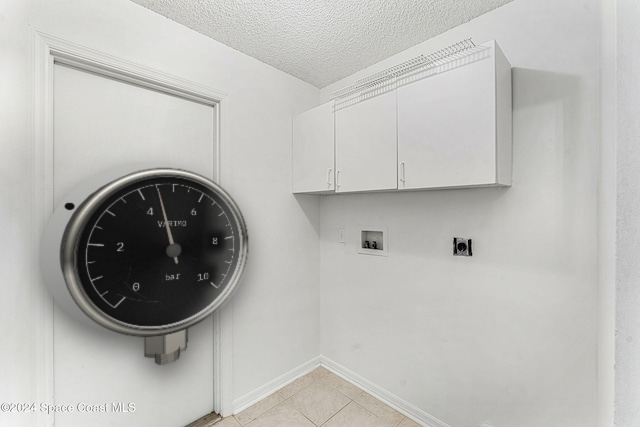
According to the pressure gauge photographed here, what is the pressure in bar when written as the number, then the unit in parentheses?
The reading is 4.5 (bar)
